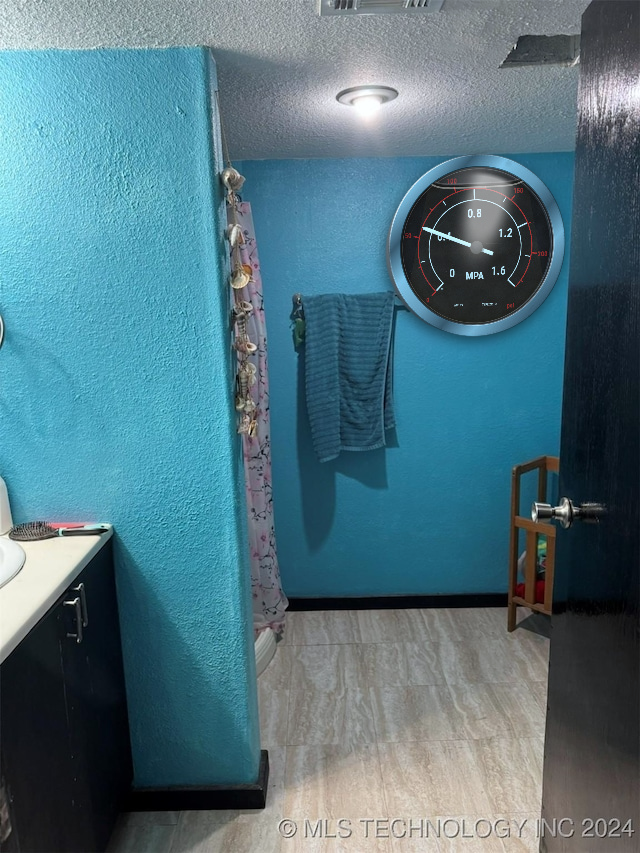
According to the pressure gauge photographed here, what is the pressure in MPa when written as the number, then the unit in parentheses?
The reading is 0.4 (MPa)
